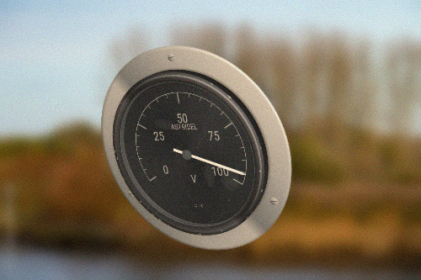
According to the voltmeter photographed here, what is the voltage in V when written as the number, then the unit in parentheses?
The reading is 95 (V)
